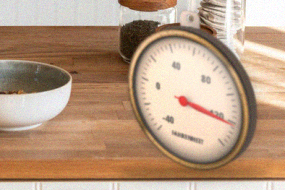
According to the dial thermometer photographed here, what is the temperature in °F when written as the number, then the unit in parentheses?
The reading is 120 (°F)
